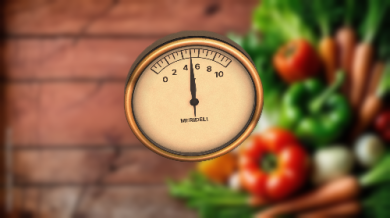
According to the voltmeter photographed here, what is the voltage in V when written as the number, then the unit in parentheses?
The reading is 5 (V)
